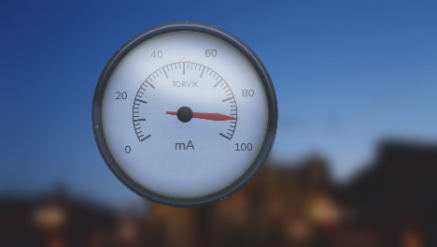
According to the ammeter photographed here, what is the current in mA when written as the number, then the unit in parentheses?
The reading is 90 (mA)
